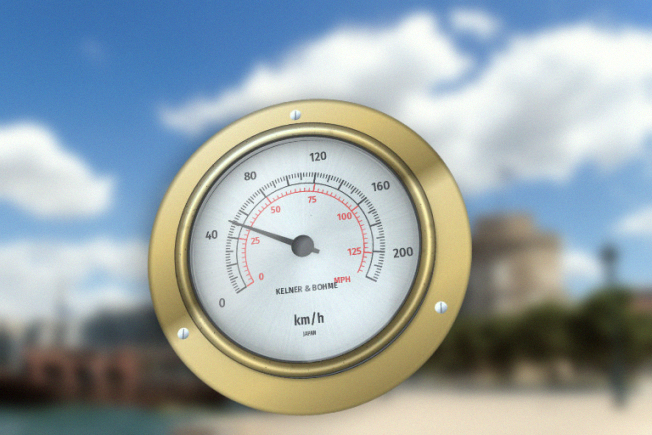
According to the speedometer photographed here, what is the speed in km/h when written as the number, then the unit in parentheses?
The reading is 50 (km/h)
